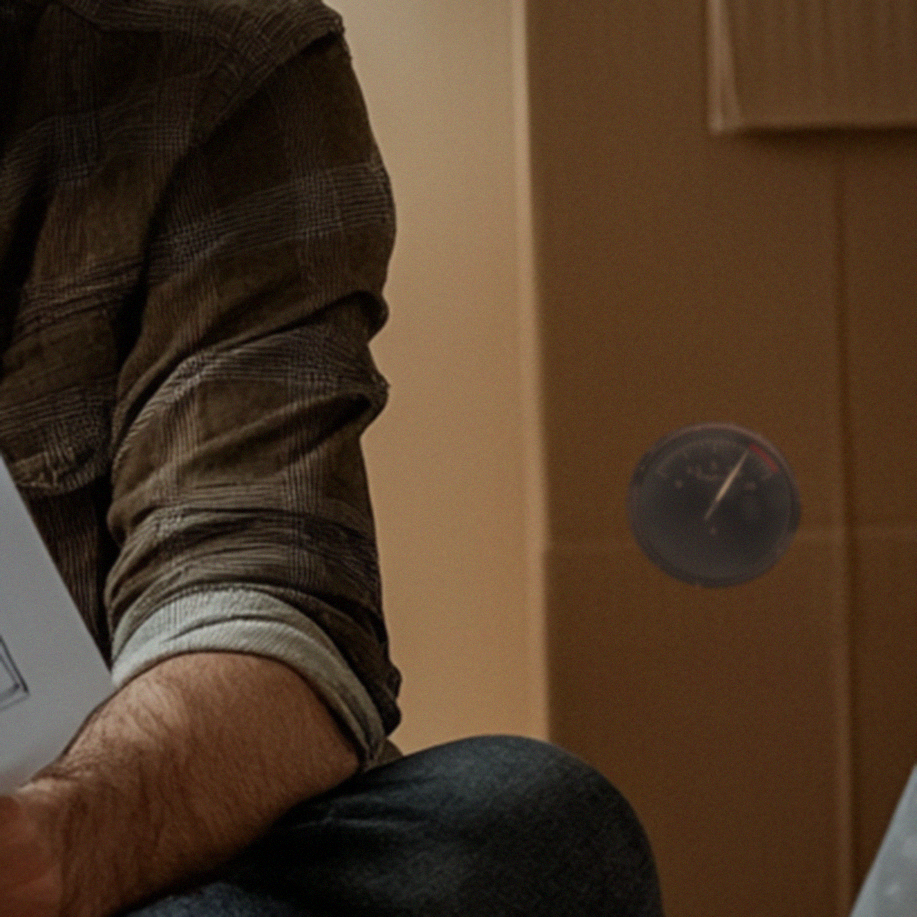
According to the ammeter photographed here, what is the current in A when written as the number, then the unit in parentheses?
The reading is 7.5 (A)
